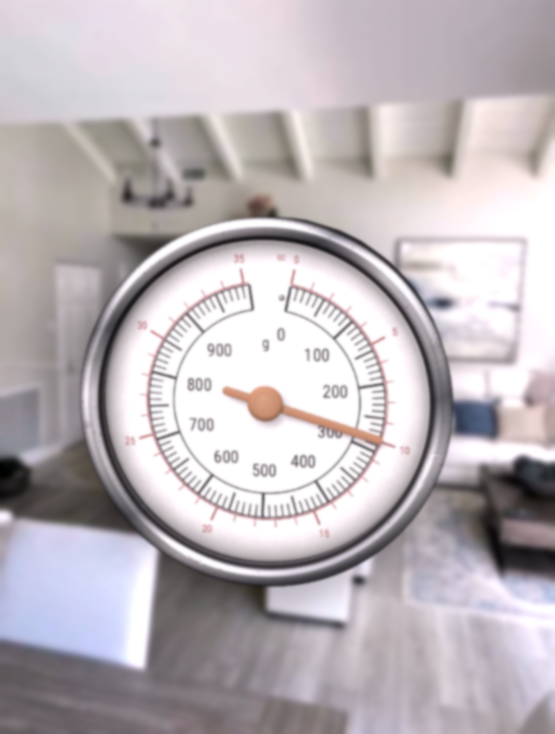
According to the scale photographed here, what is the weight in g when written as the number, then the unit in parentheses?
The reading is 280 (g)
